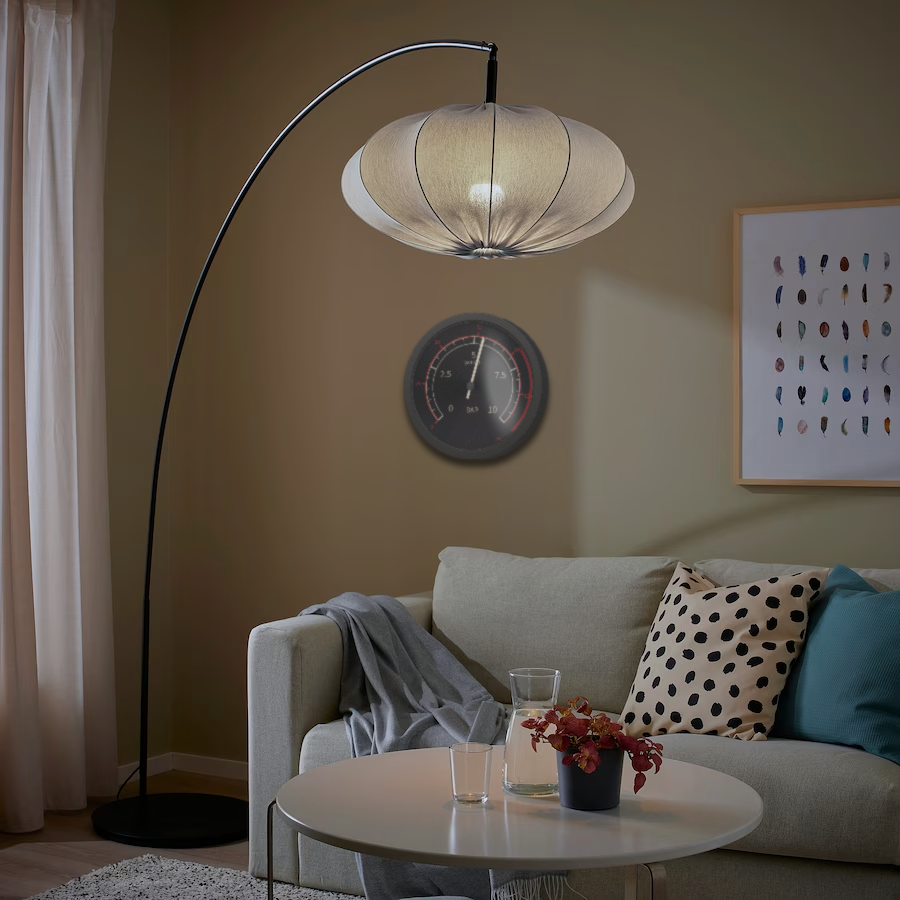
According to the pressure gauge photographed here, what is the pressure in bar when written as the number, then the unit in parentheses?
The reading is 5.5 (bar)
